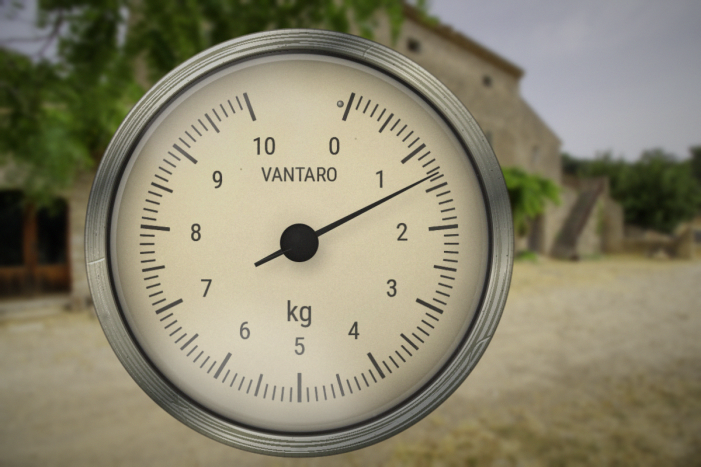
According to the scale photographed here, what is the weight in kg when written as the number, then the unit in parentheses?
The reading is 1.35 (kg)
